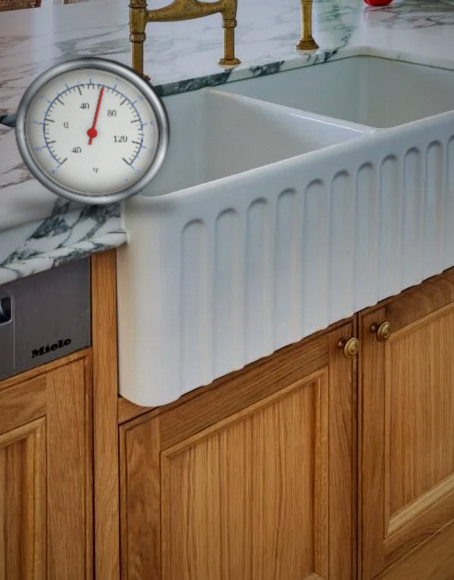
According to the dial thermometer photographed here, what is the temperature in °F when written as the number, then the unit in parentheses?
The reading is 60 (°F)
